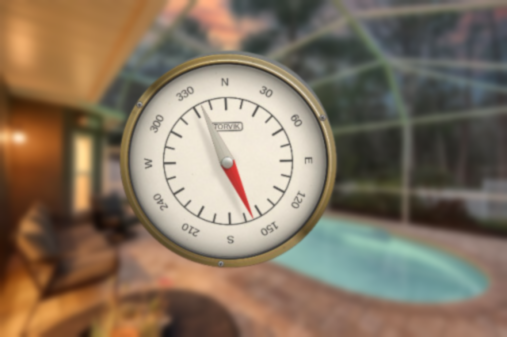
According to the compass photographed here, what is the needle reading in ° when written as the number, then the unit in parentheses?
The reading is 157.5 (°)
